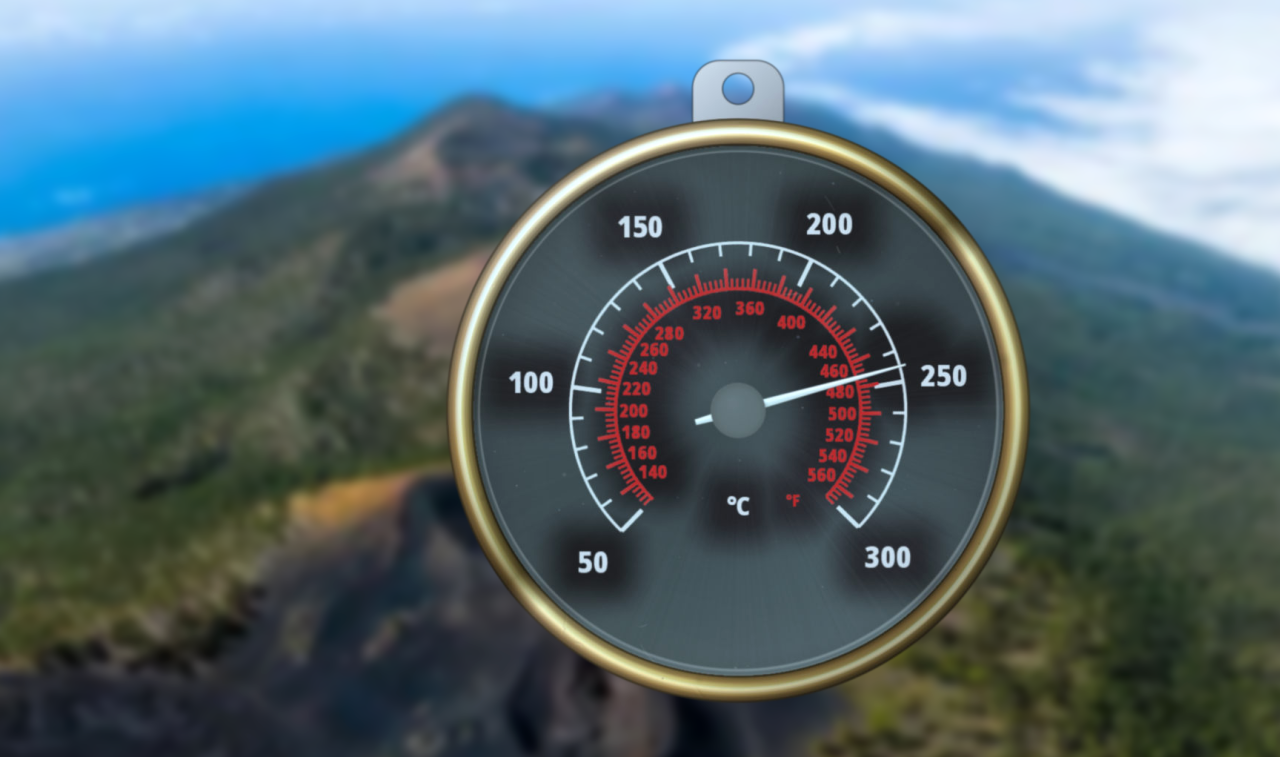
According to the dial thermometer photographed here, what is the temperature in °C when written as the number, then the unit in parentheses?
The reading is 245 (°C)
